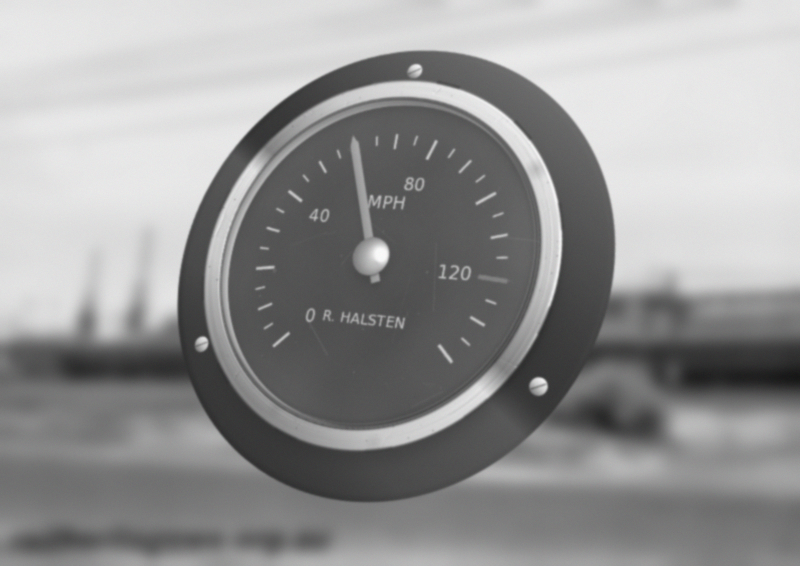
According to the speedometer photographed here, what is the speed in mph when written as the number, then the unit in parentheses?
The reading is 60 (mph)
